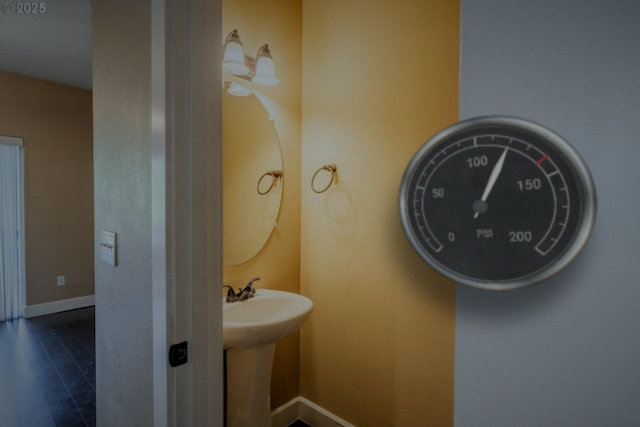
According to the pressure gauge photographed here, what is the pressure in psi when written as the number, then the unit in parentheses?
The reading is 120 (psi)
